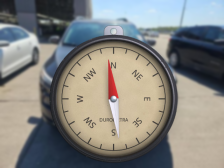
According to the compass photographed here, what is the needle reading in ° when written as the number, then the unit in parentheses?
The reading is 352.5 (°)
